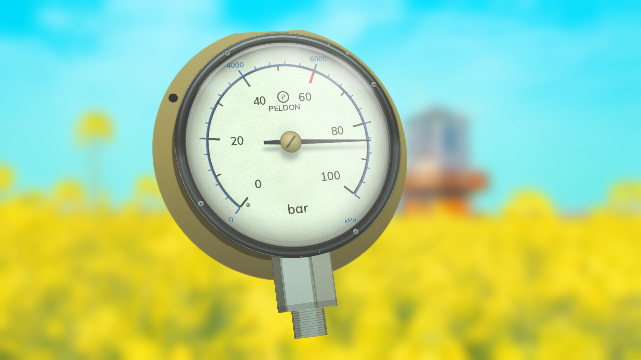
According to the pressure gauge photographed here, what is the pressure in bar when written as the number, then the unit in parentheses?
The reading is 85 (bar)
